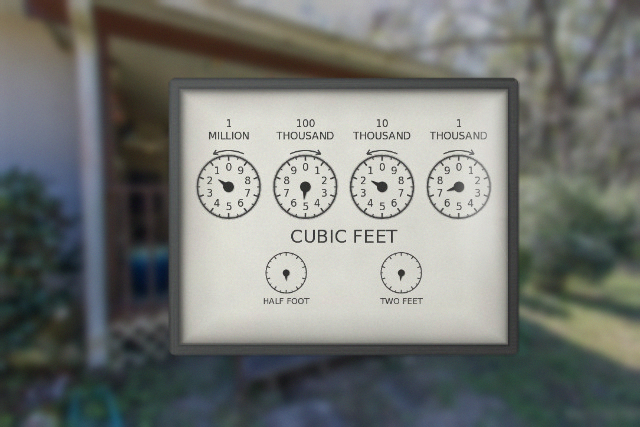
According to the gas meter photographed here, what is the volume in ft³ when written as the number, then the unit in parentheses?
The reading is 151700 (ft³)
